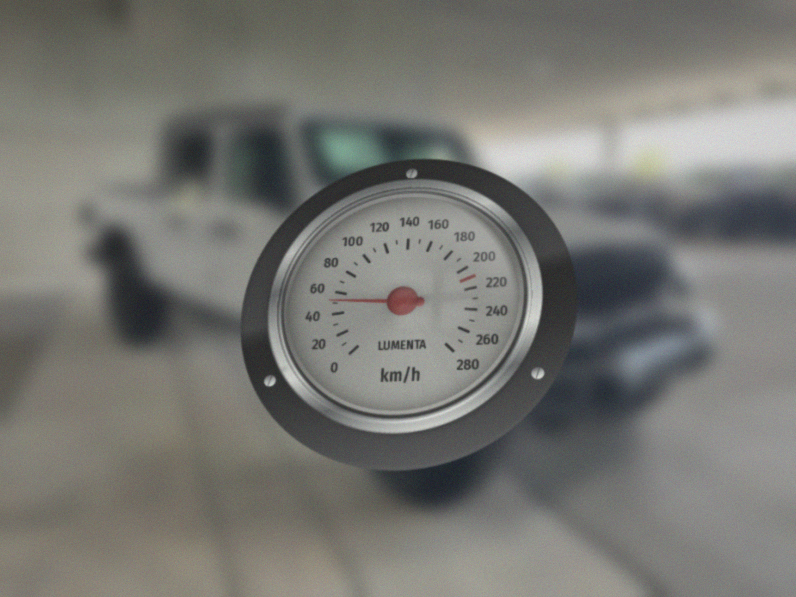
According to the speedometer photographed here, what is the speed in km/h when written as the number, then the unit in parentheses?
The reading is 50 (km/h)
